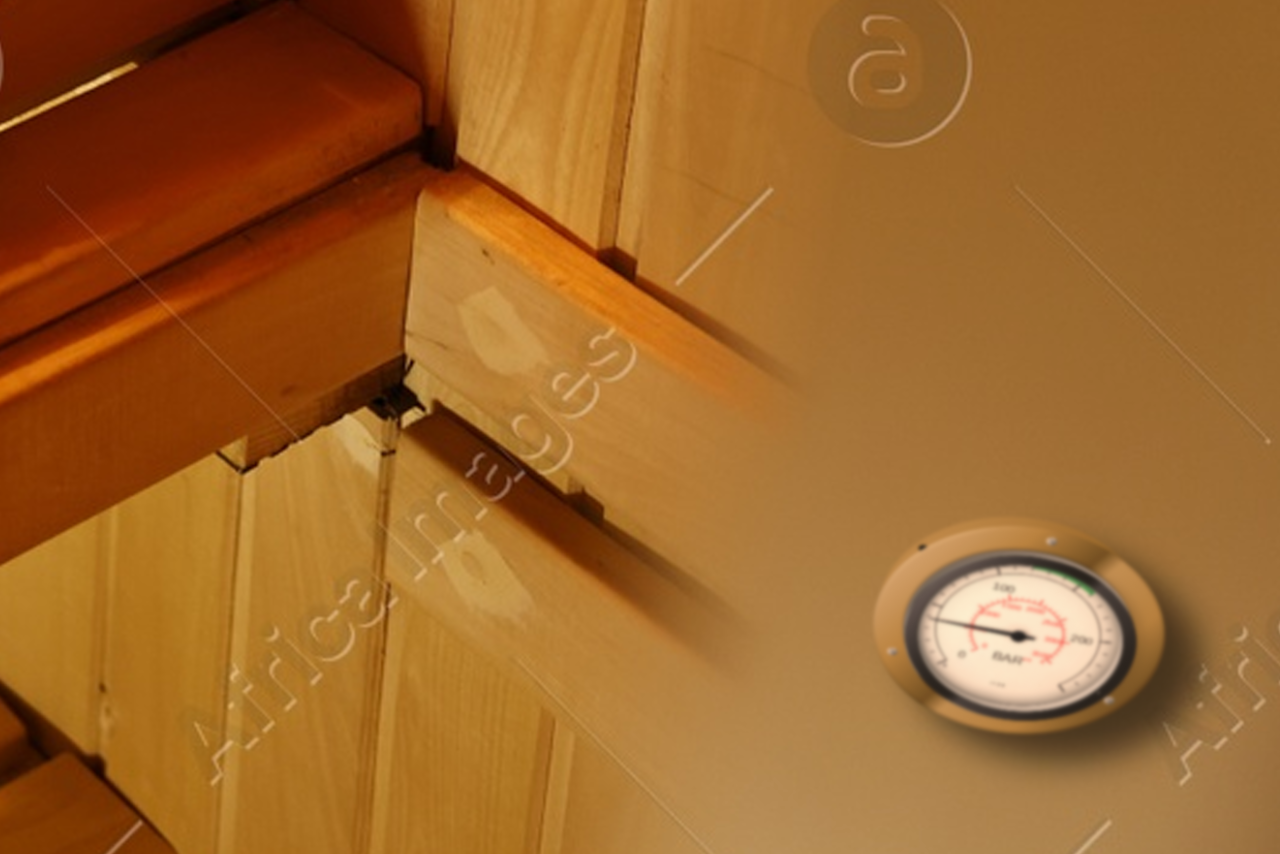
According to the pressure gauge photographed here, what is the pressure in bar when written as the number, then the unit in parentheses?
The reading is 40 (bar)
